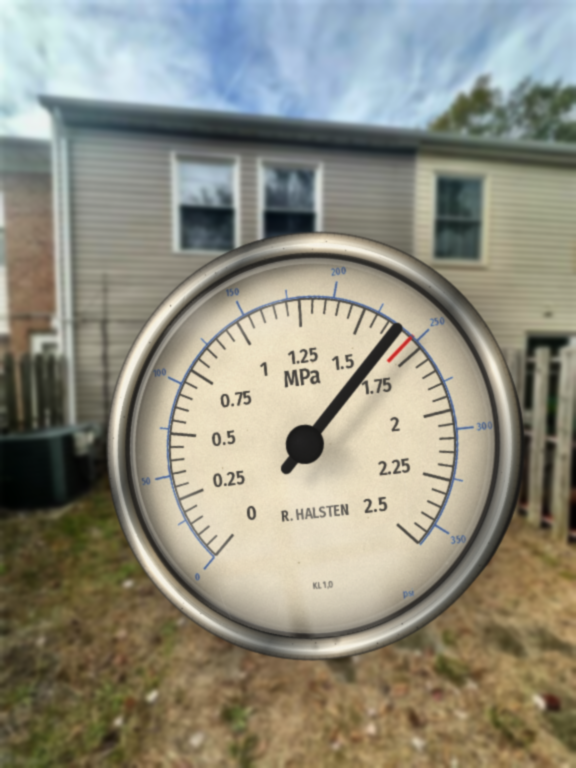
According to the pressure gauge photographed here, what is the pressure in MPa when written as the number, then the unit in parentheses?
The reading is 1.65 (MPa)
